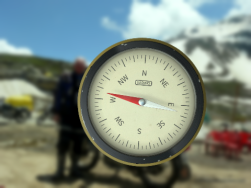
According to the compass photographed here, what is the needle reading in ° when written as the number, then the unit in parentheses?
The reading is 280 (°)
